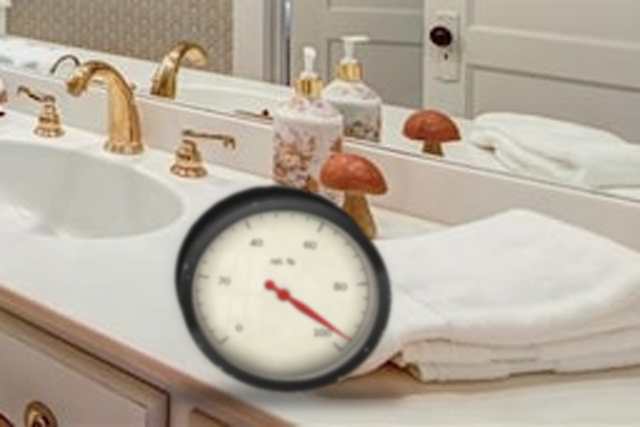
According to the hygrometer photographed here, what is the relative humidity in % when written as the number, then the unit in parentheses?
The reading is 96 (%)
